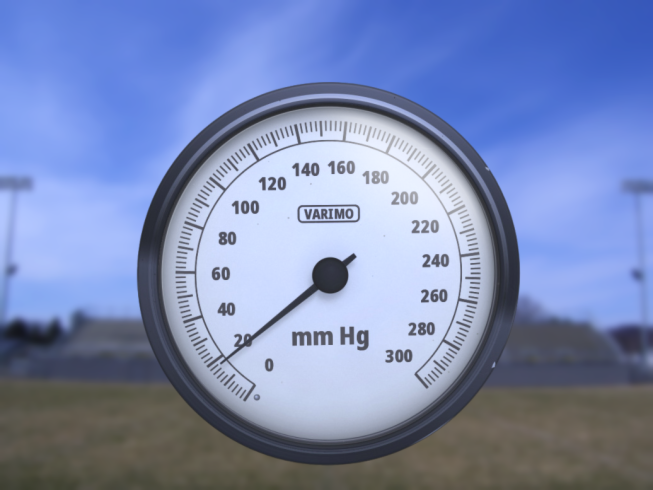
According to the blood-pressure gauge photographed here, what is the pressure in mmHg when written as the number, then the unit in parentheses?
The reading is 18 (mmHg)
